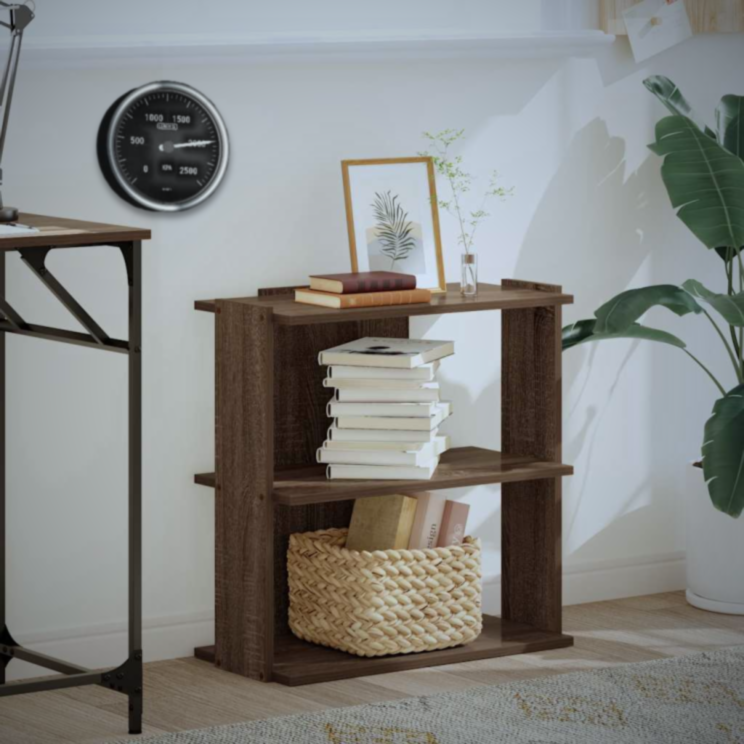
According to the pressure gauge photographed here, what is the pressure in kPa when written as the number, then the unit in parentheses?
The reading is 2000 (kPa)
